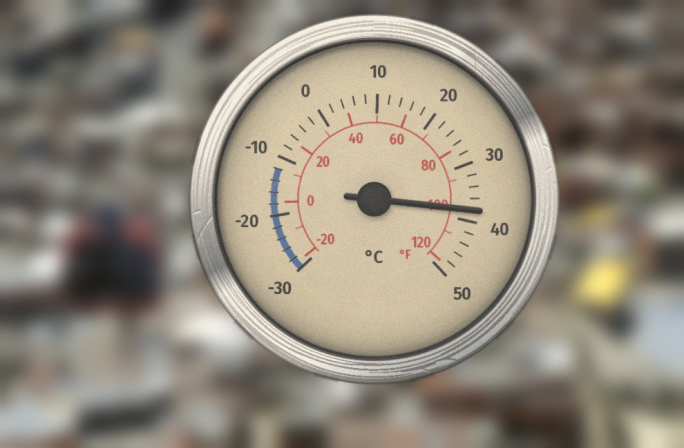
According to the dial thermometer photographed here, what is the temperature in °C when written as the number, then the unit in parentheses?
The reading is 38 (°C)
